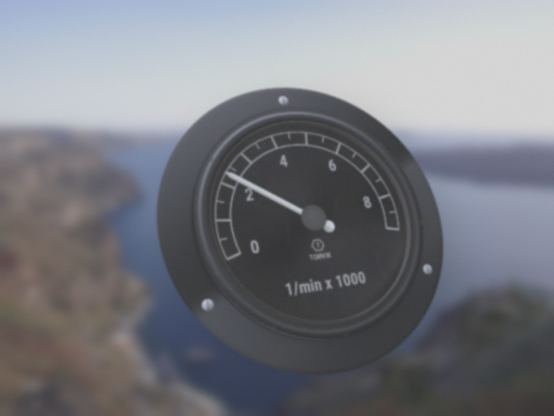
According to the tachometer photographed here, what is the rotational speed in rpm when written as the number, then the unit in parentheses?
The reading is 2250 (rpm)
